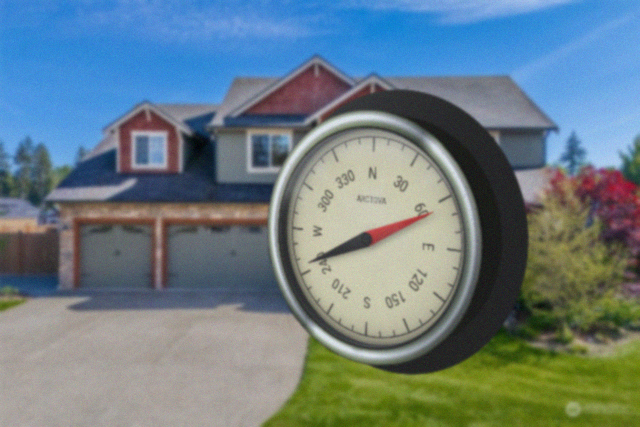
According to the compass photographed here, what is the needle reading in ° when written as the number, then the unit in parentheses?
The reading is 65 (°)
